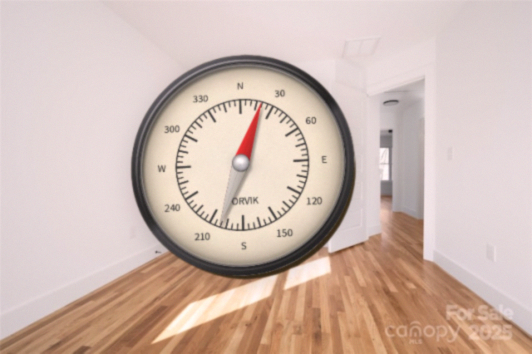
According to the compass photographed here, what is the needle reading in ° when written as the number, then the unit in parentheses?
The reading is 20 (°)
